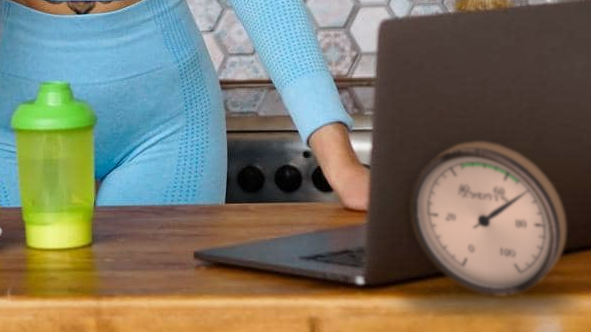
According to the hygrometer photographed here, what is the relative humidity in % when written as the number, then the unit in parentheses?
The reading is 68 (%)
